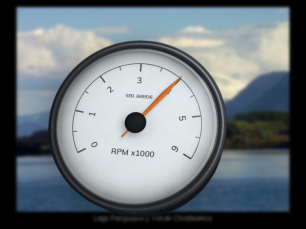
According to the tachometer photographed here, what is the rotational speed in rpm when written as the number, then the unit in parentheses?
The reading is 4000 (rpm)
